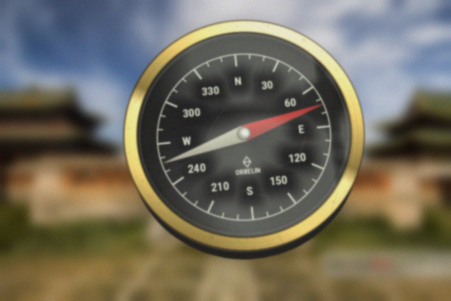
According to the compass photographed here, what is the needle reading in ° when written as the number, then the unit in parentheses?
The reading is 75 (°)
